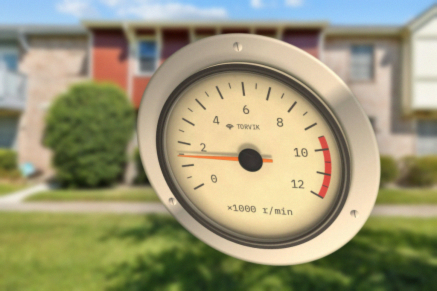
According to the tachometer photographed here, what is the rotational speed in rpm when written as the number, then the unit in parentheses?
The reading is 1500 (rpm)
